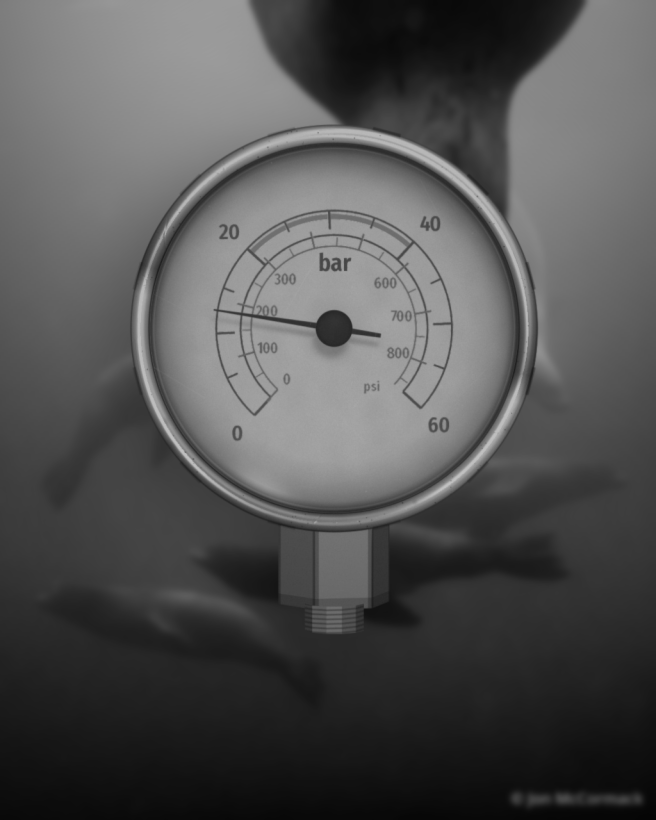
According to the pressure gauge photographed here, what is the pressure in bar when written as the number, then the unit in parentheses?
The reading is 12.5 (bar)
